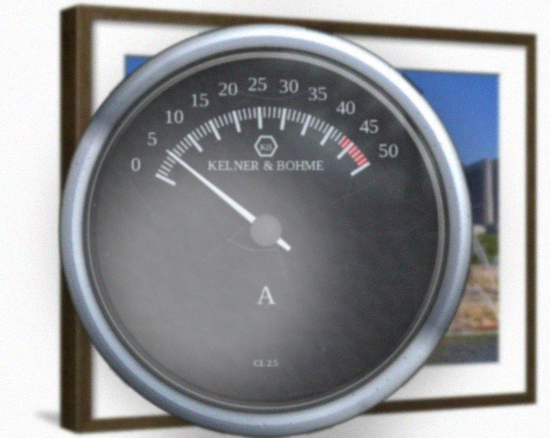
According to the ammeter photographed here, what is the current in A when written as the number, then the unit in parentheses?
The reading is 5 (A)
